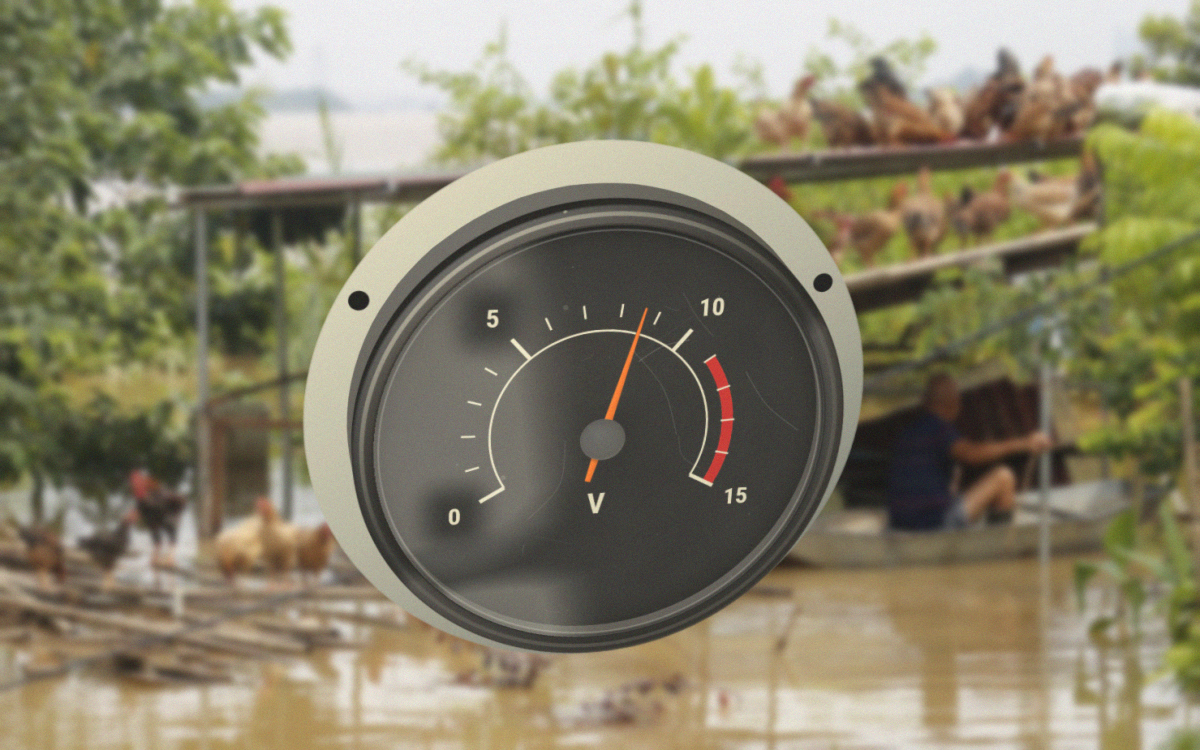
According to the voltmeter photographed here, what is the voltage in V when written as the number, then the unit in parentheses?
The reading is 8.5 (V)
